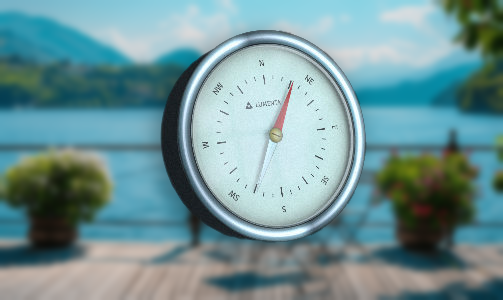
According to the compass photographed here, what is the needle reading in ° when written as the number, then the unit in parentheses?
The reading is 30 (°)
